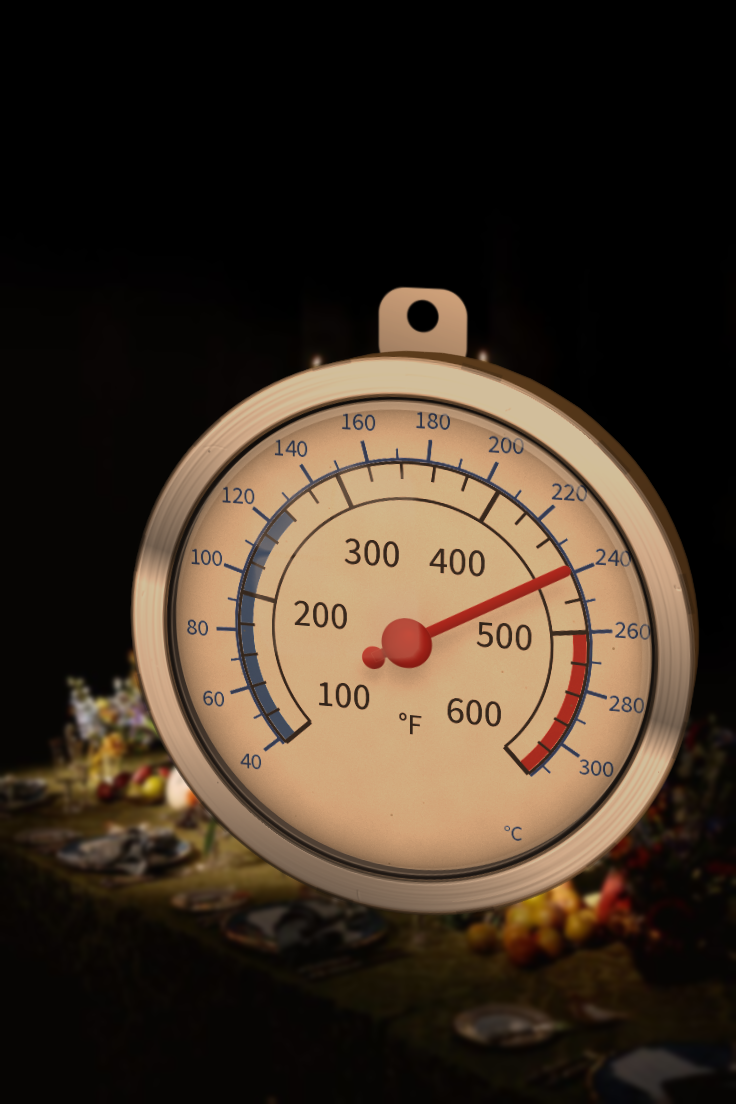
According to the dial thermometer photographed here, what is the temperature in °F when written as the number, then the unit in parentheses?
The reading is 460 (°F)
